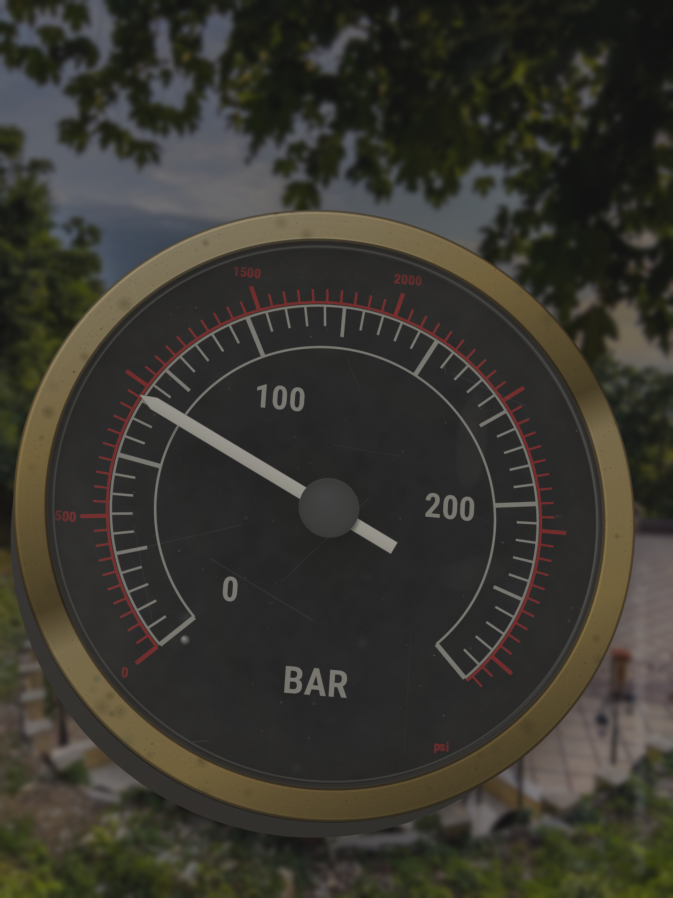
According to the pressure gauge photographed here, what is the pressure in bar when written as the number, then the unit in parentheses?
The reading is 65 (bar)
